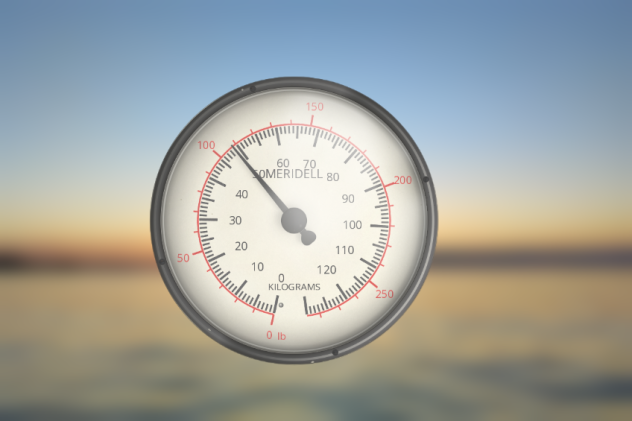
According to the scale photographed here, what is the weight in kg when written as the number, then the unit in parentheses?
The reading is 49 (kg)
